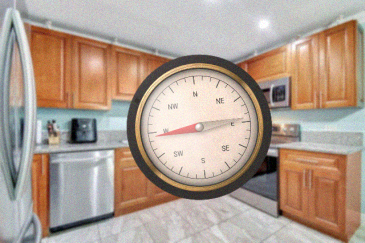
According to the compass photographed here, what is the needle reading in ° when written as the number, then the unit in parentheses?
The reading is 265 (°)
